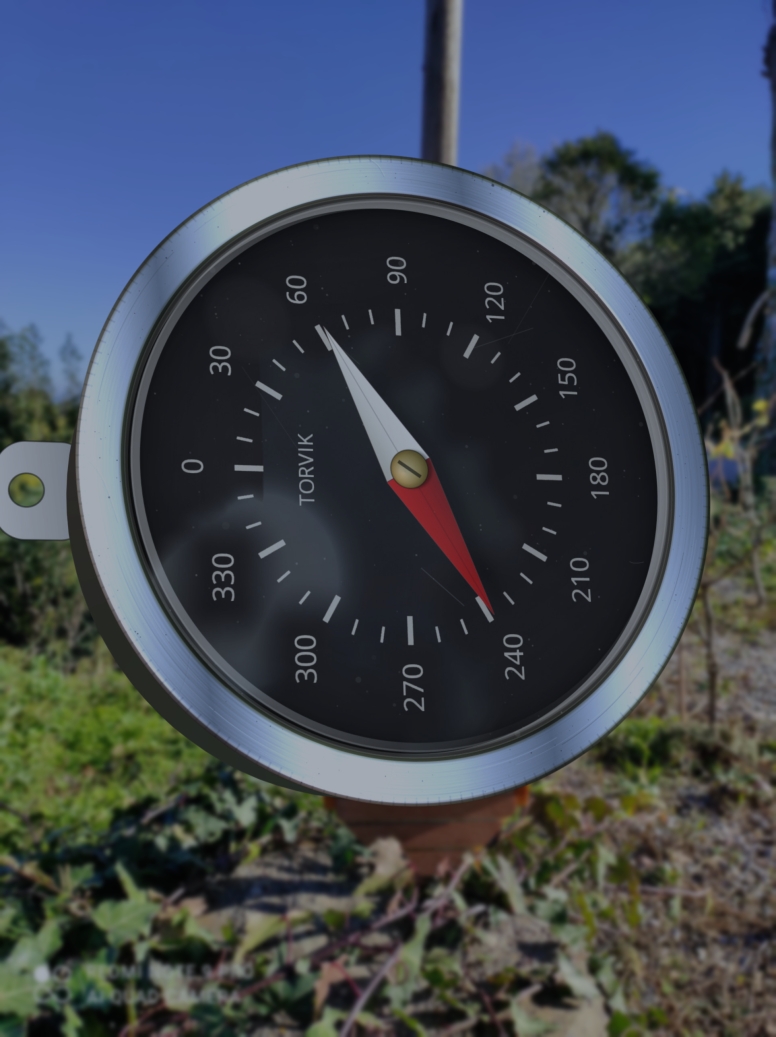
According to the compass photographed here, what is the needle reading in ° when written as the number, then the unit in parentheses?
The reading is 240 (°)
